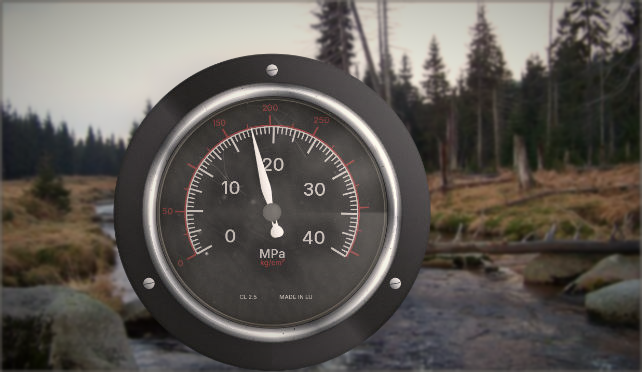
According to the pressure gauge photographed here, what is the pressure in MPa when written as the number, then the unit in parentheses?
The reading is 17.5 (MPa)
